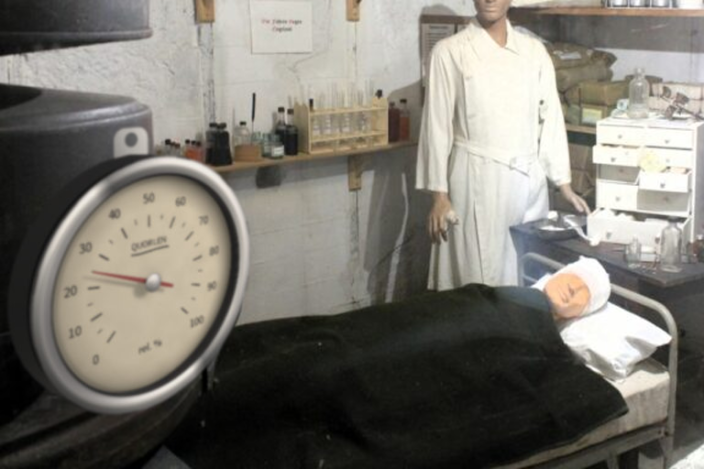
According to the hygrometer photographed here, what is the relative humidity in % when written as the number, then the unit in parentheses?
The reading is 25 (%)
